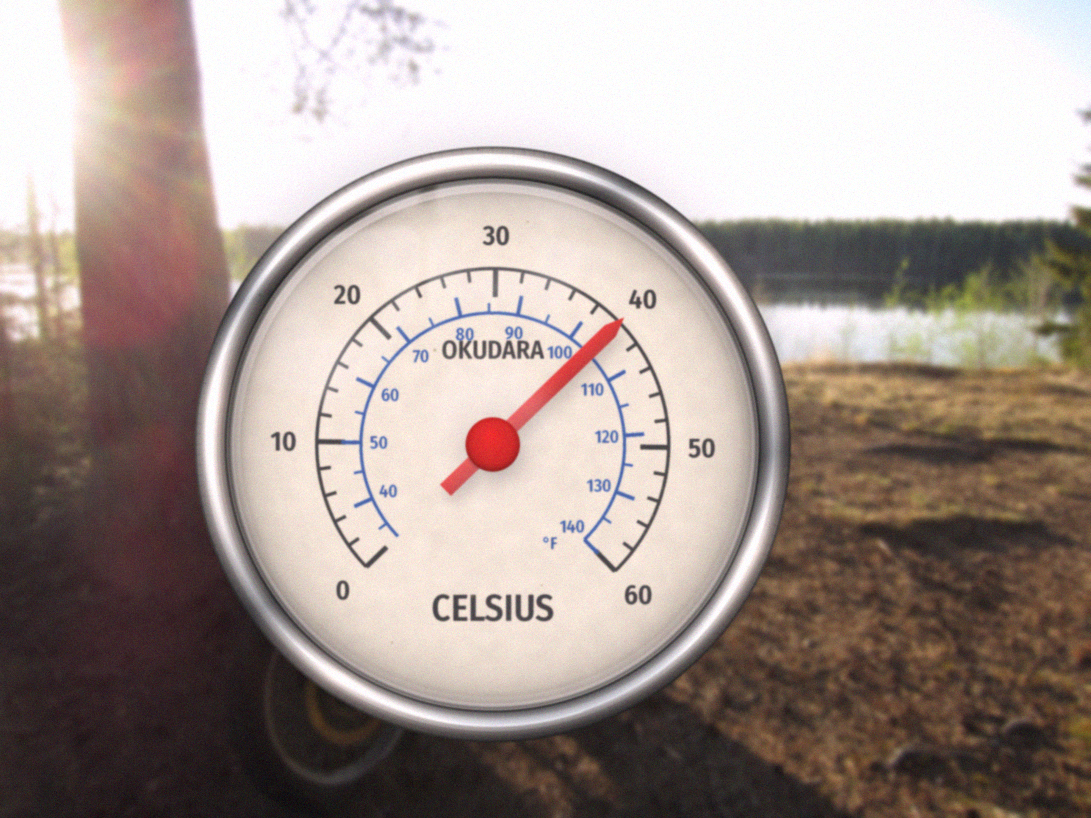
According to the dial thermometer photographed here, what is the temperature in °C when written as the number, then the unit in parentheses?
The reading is 40 (°C)
